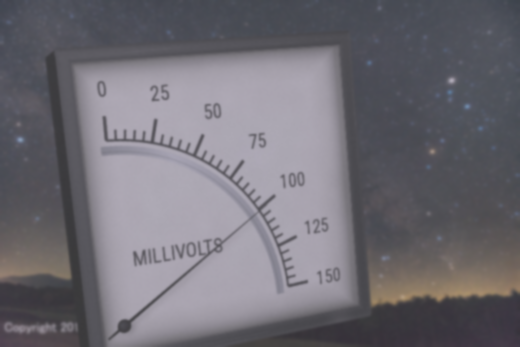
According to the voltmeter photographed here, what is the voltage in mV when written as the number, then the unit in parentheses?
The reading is 100 (mV)
